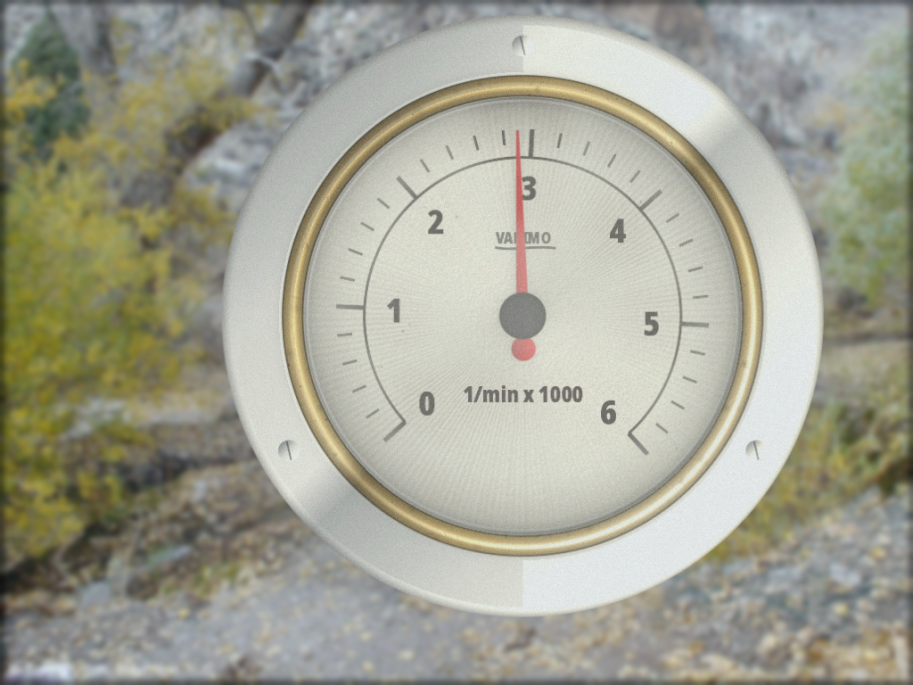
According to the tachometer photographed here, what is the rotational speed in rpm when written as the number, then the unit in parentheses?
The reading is 2900 (rpm)
